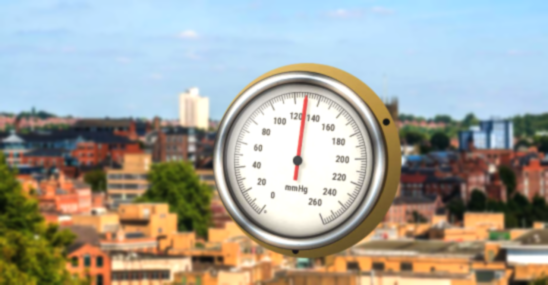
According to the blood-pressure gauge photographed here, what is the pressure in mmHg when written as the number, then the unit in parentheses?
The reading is 130 (mmHg)
